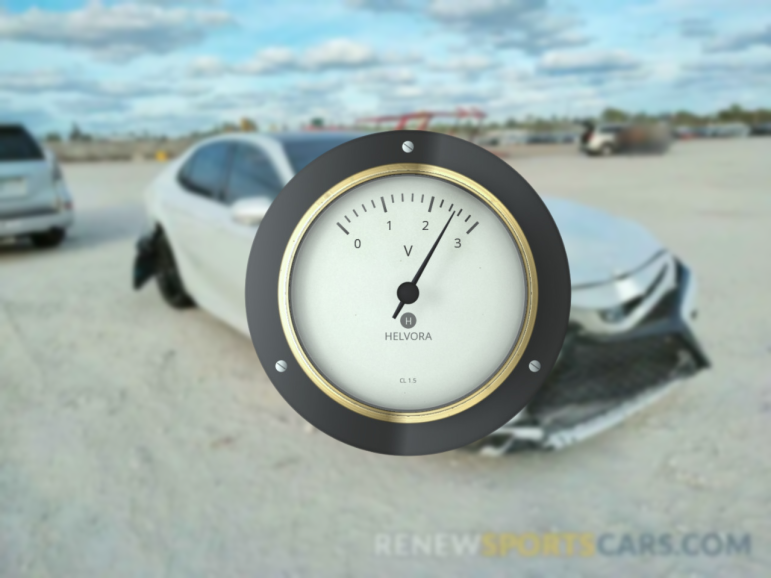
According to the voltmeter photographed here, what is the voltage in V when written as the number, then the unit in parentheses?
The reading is 2.5 (V)
